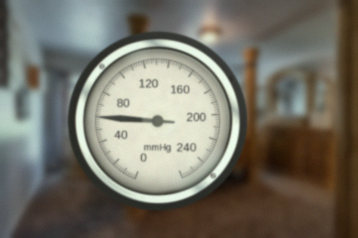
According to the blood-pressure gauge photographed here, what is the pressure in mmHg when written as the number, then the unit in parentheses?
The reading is 60 (mmHg)
